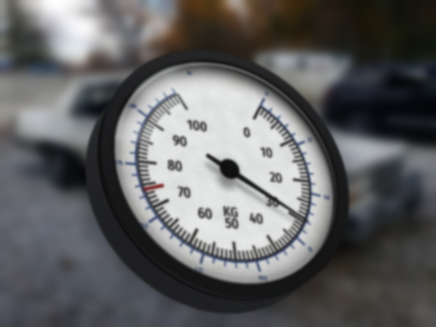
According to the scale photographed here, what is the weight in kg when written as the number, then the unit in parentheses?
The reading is 30 (kg)
